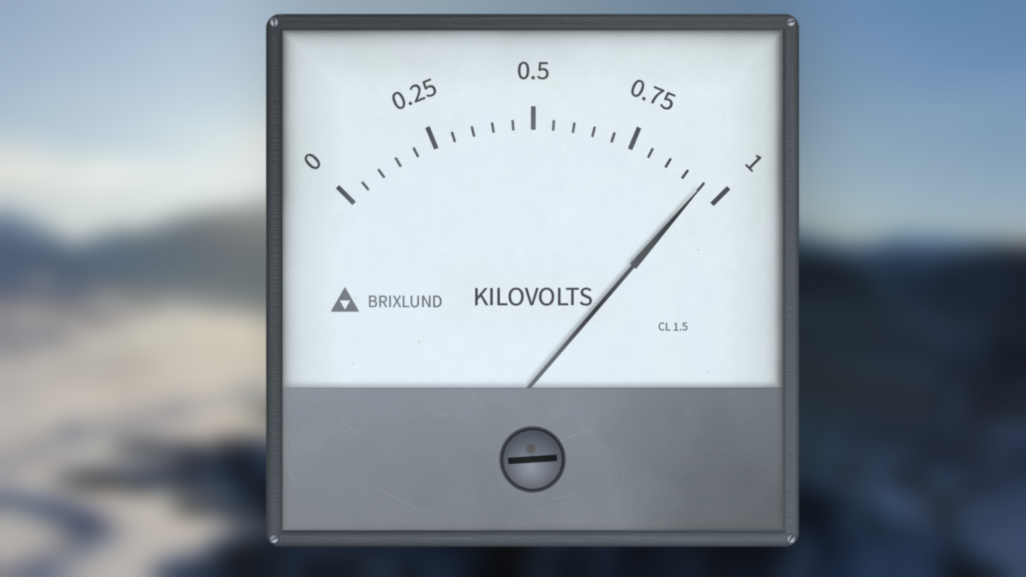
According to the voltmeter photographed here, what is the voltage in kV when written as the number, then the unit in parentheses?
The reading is 0.95 (kV)
